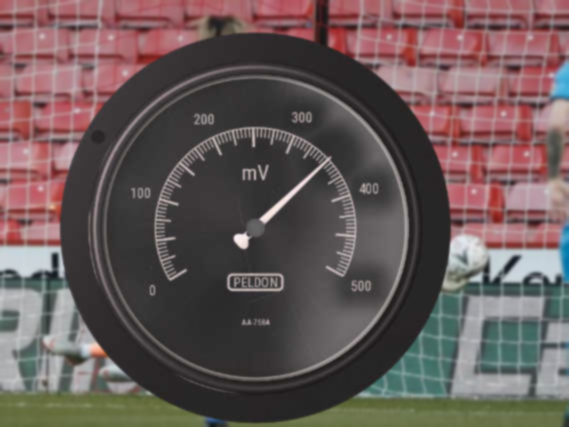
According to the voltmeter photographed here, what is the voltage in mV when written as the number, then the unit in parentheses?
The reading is 350 (mV)
